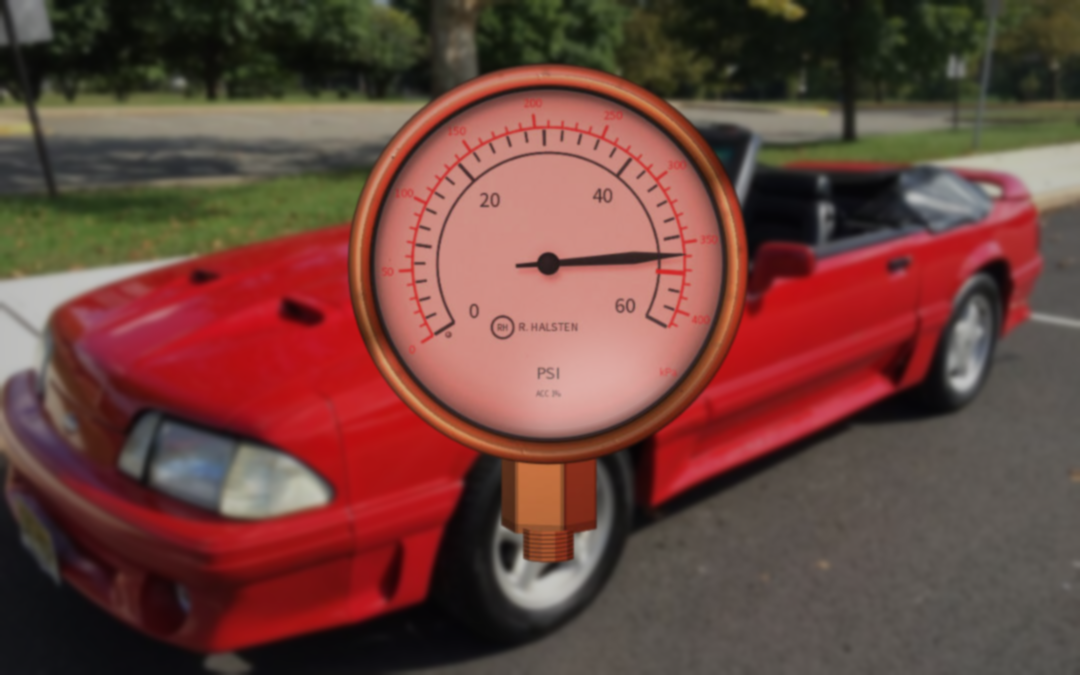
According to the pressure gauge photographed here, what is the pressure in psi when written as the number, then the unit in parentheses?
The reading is 52 (psi)
